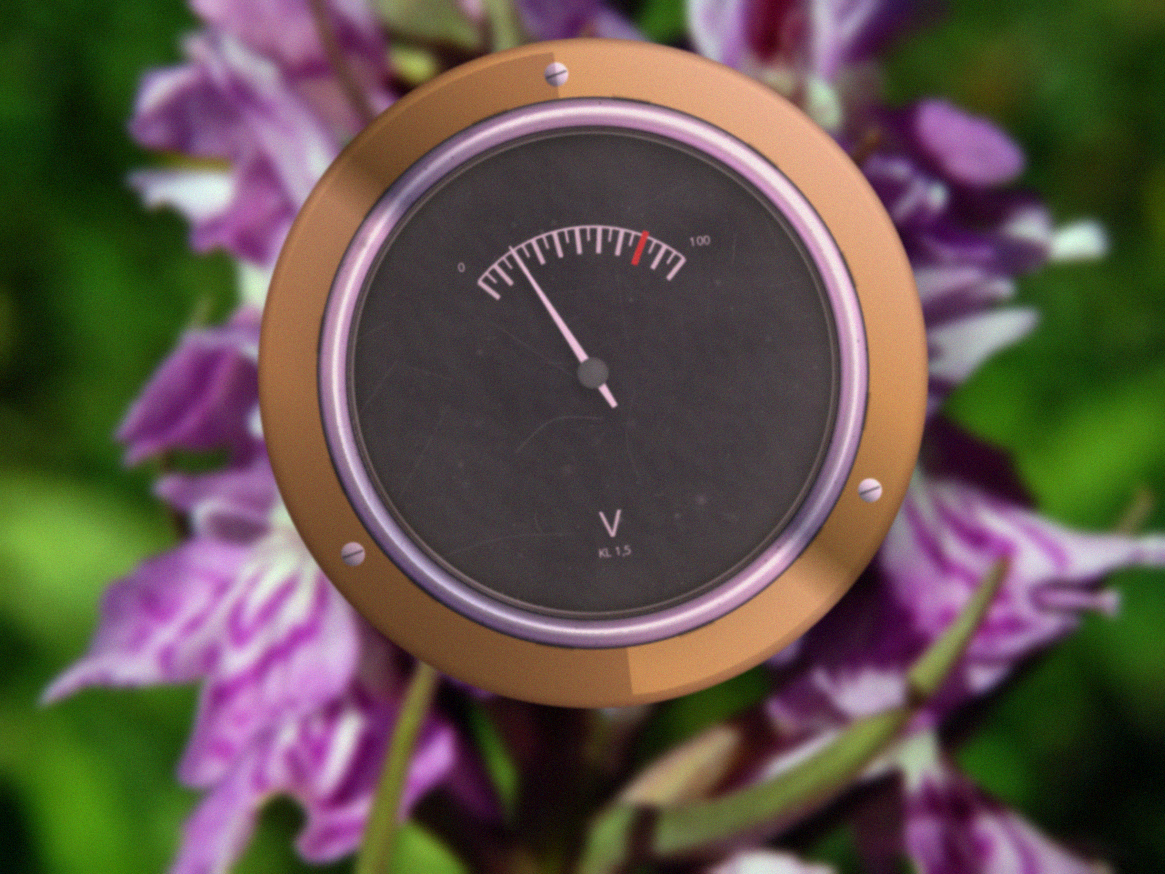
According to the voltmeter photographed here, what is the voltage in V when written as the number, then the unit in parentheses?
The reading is 20 (V)
